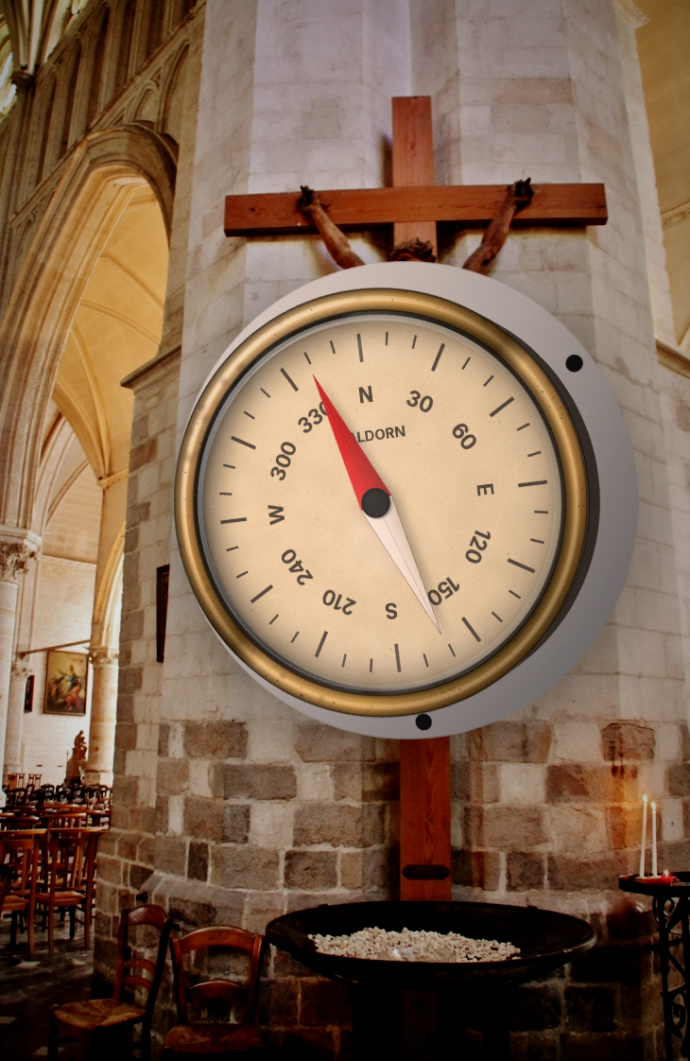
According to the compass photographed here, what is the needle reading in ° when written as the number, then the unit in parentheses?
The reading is 340 (°)
